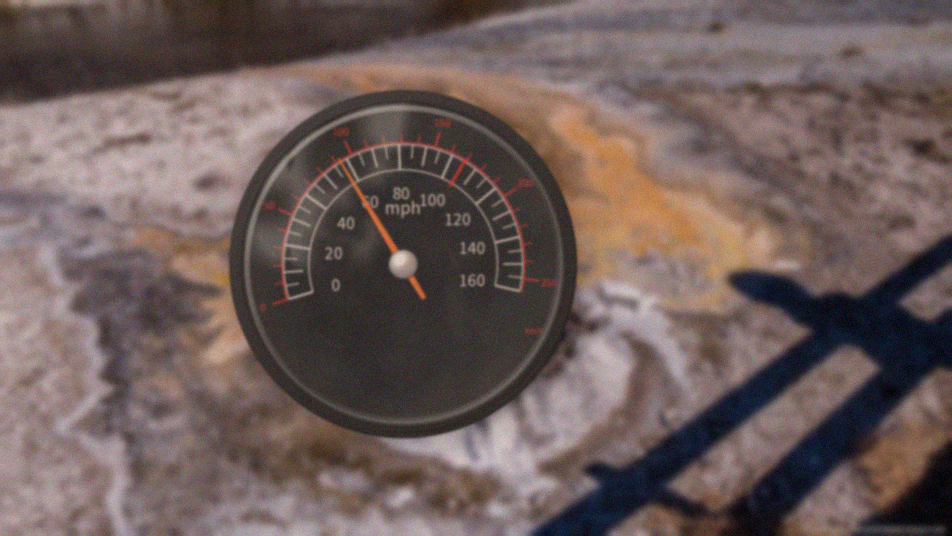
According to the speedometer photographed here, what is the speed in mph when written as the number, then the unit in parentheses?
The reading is 57.5 (mph)
